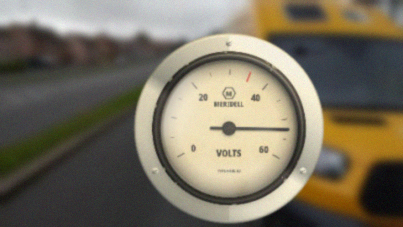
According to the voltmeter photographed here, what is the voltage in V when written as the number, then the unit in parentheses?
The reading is 52.5 (V)
